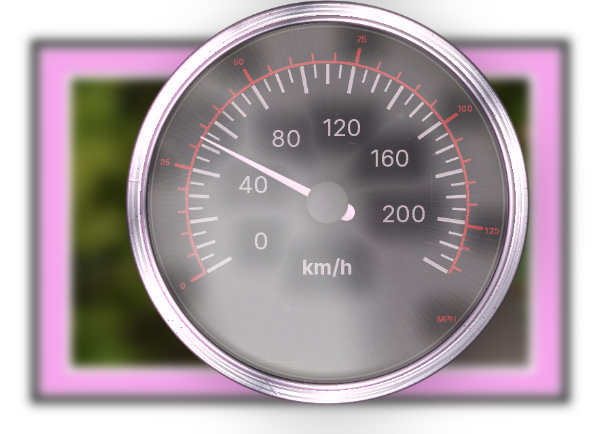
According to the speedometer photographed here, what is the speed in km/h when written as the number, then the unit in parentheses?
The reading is 52.5 (km/h)
